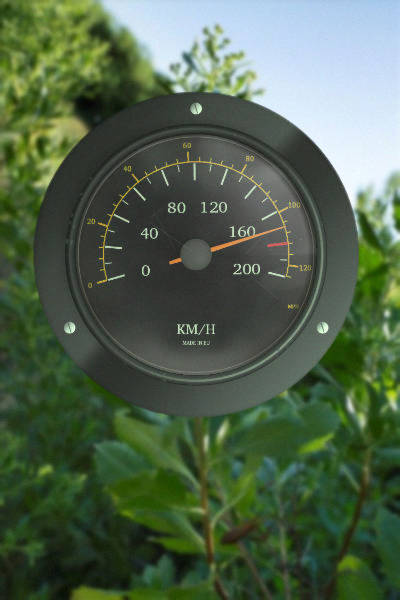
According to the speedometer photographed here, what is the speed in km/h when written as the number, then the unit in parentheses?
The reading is 170 (km/h)
